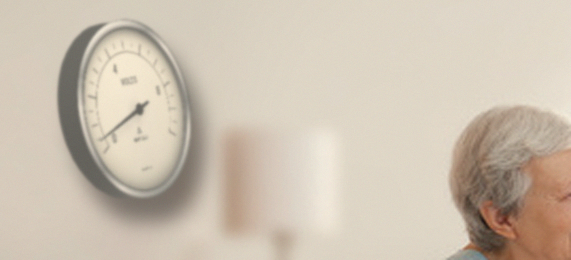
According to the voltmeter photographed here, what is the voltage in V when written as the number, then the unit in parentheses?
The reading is 0.5 (V)
